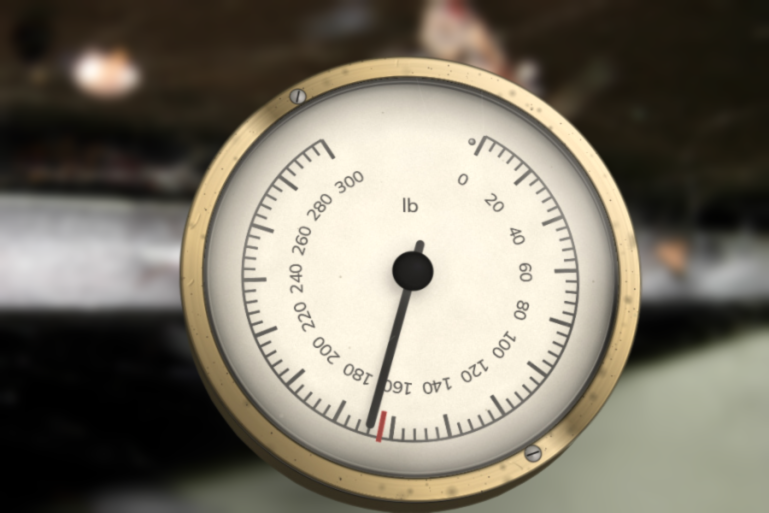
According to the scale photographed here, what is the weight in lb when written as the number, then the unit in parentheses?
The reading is 168 (lb)
